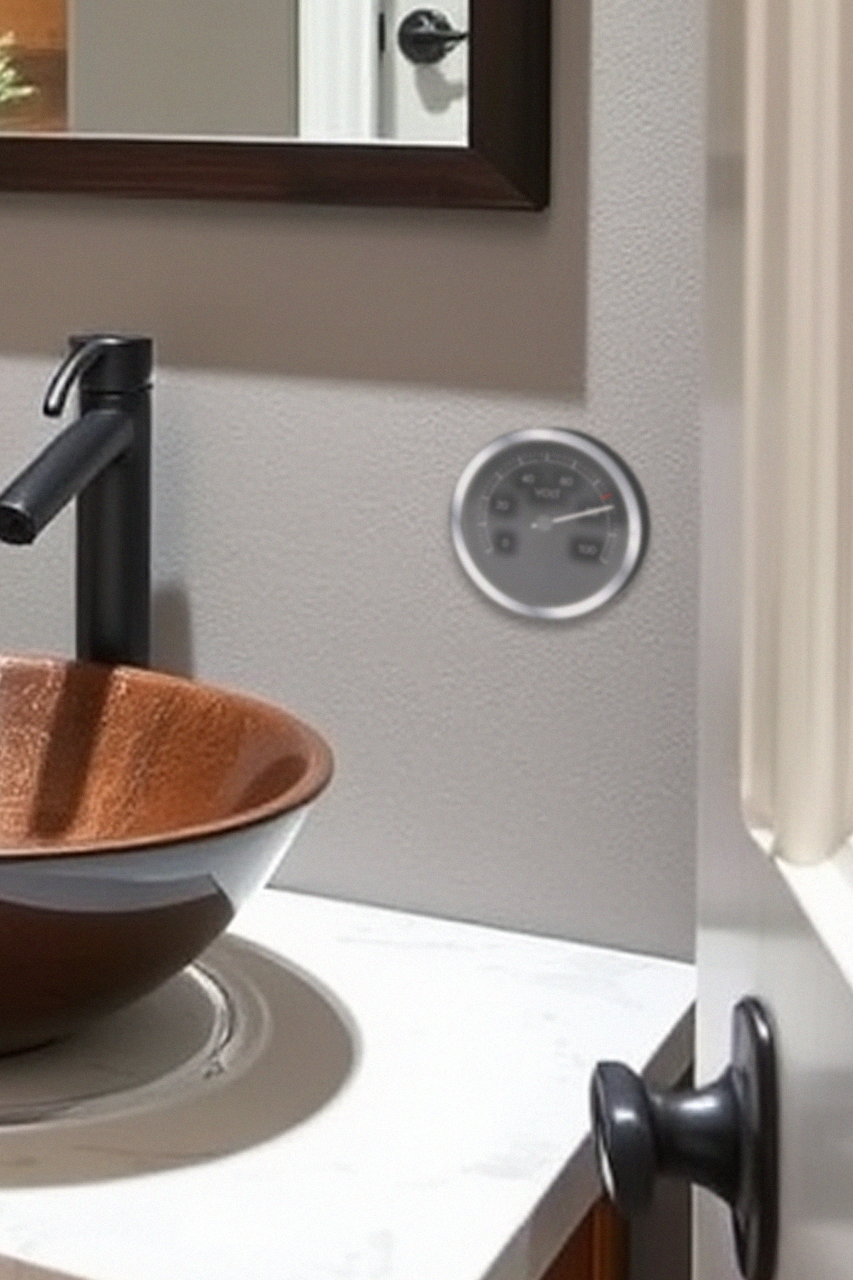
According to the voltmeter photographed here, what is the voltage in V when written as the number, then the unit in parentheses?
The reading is 80 (V)
